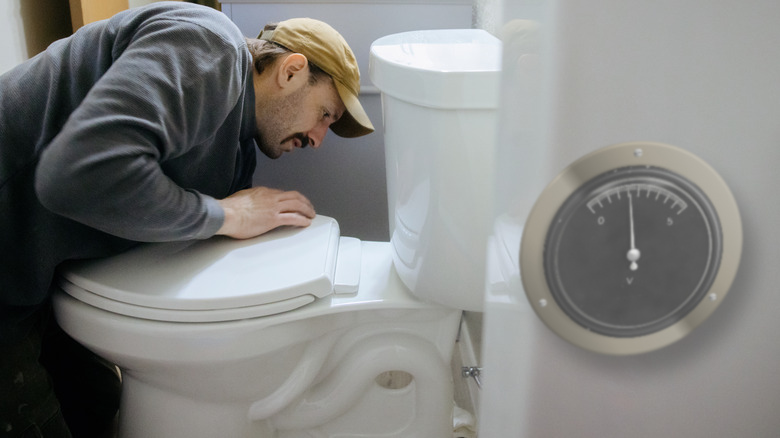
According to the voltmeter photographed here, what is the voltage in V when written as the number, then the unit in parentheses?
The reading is 2 (V)
